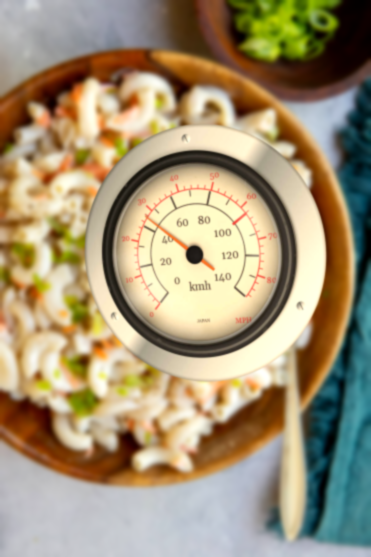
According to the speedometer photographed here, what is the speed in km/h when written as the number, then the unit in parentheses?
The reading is 45 (km/h)
